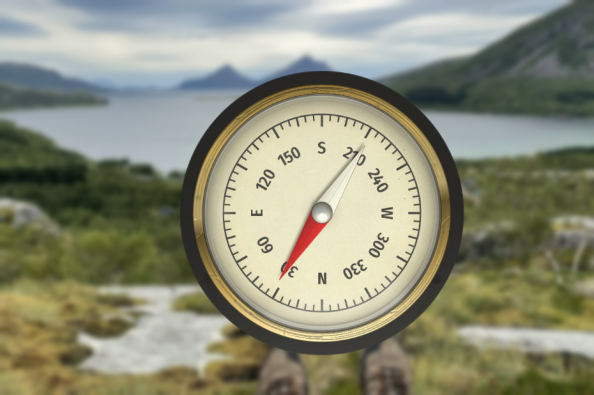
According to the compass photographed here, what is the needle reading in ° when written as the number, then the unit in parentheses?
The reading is 32.5 (°)
